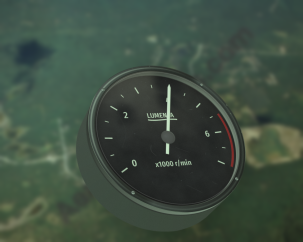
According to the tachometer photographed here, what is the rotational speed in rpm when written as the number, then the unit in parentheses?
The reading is 4000 (rpm)
